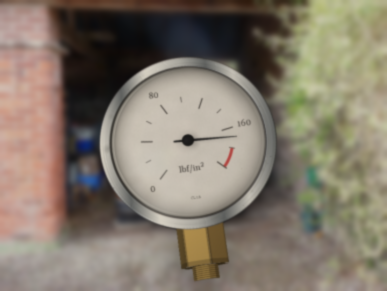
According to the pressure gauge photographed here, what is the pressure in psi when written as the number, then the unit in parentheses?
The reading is 170 (psi)
